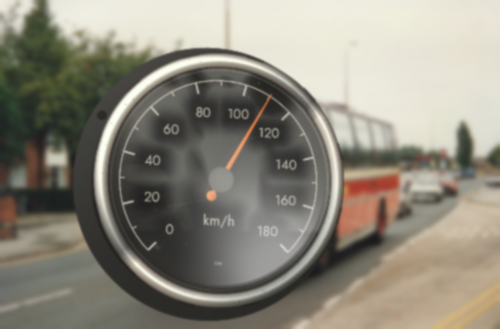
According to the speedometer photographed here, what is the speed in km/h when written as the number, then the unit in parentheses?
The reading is 110 (km/h)
